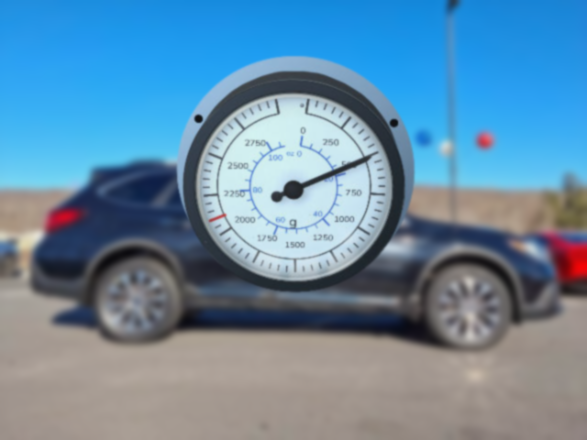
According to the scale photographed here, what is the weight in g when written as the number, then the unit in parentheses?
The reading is 500 (g)
